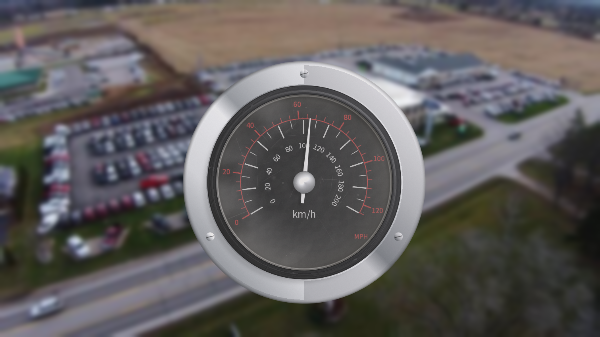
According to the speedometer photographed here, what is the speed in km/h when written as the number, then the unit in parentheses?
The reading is 105 (km/h)
